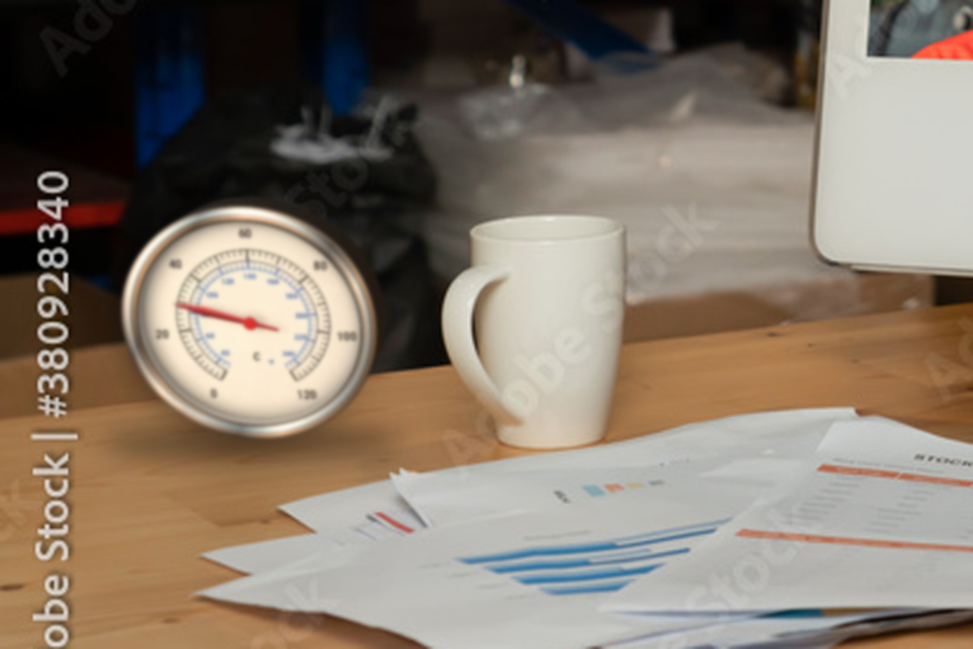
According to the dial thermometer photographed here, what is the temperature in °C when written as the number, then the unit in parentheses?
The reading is 30 (°C)
